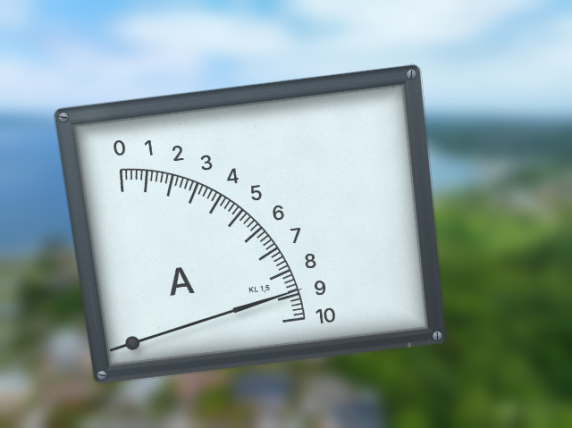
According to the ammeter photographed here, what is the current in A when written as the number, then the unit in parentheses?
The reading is 8.8 (A)
